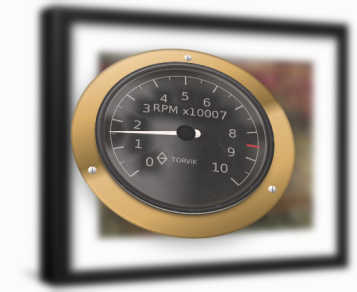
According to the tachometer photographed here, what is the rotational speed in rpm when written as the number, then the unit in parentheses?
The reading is 1500 (rpm)
